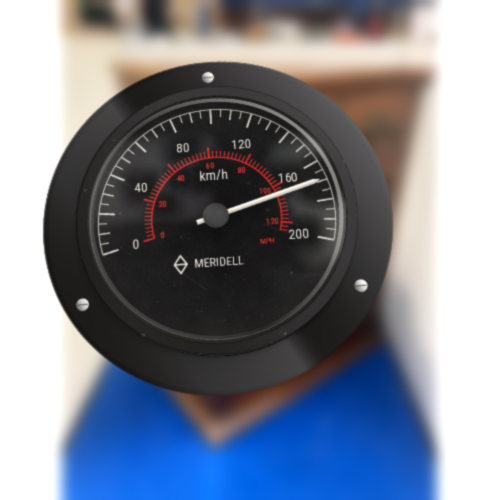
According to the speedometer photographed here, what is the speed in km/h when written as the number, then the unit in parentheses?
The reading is 170 (km/h)
